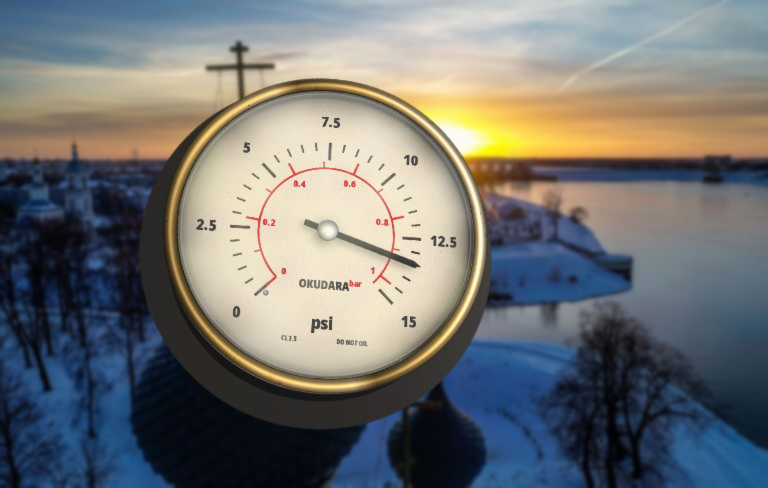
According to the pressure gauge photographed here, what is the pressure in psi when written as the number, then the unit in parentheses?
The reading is 13.5 (psi)
